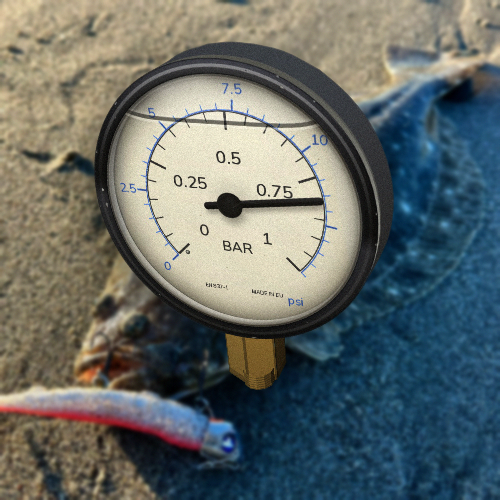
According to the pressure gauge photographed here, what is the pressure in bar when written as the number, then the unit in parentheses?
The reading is 0.8 (bar)
